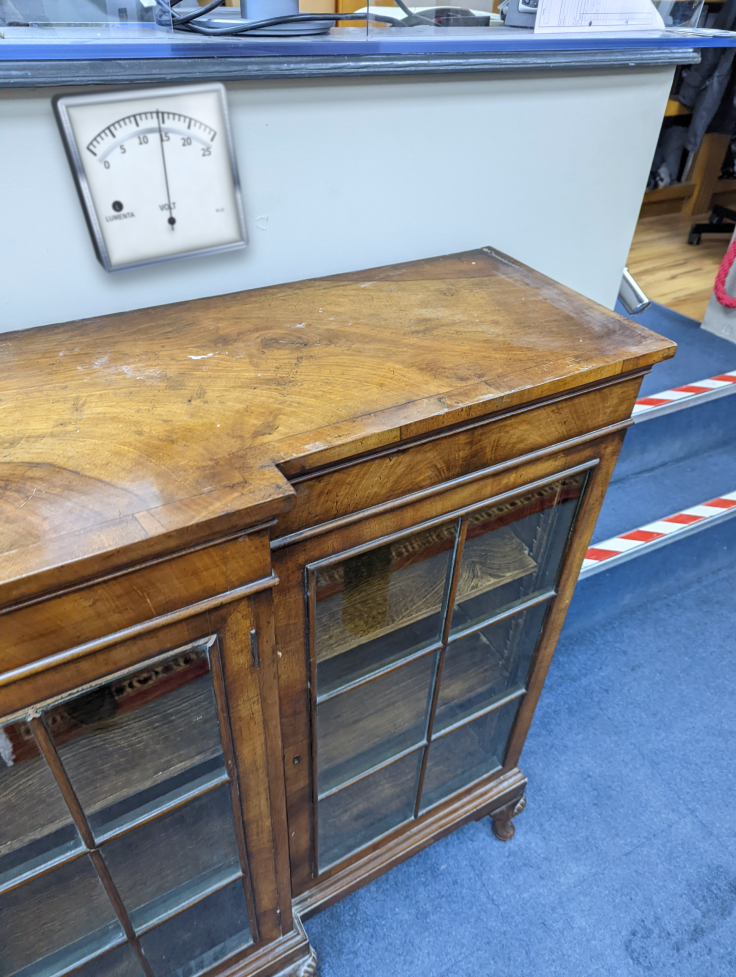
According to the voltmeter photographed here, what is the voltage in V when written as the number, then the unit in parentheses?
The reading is 14 (V)
